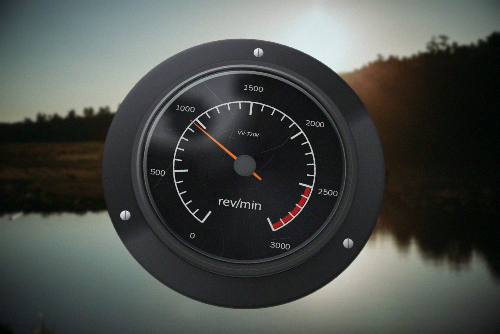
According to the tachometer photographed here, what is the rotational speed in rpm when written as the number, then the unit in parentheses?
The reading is 950 (rpm)
